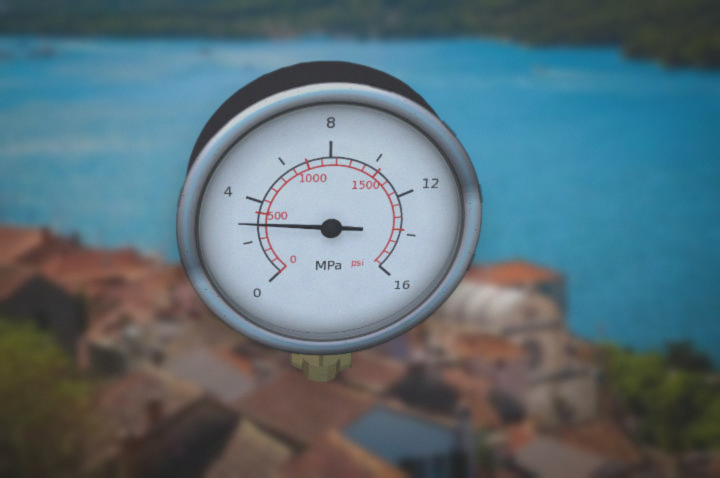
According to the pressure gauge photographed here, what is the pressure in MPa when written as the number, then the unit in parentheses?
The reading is 3 (MPa)
